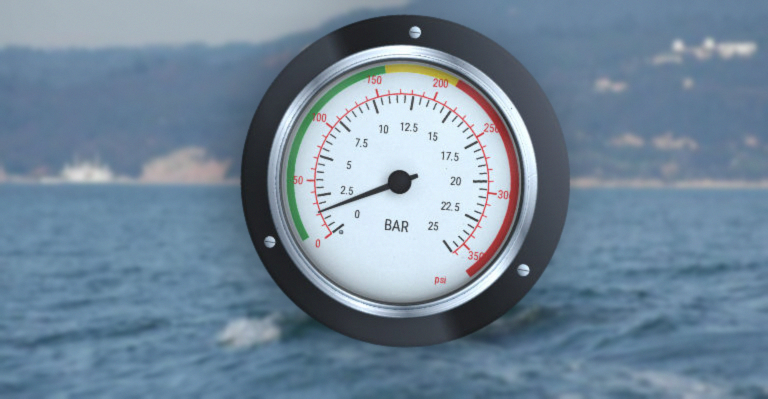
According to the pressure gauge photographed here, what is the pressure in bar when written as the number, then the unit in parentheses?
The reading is 1.5 (bar)
